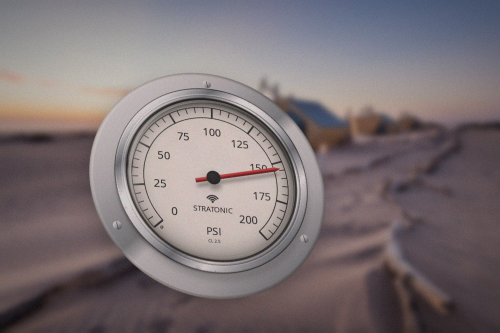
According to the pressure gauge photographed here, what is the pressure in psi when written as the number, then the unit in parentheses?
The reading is 155 (psi)
